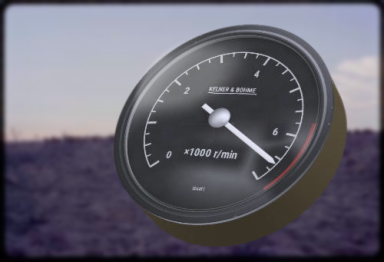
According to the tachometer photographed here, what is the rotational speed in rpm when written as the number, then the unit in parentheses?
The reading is 6625 (rpm)
